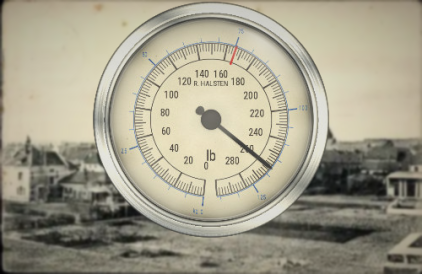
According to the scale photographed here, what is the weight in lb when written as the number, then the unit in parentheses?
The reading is 260 (lb)
